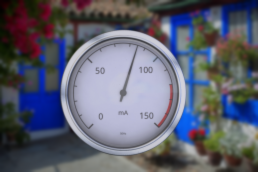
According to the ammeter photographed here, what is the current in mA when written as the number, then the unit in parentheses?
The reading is 85 (mA)
